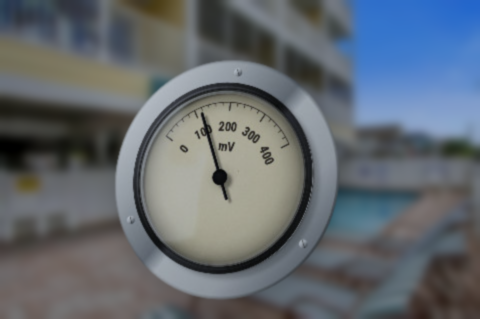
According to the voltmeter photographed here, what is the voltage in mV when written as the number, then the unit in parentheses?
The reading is 120 (mV)
